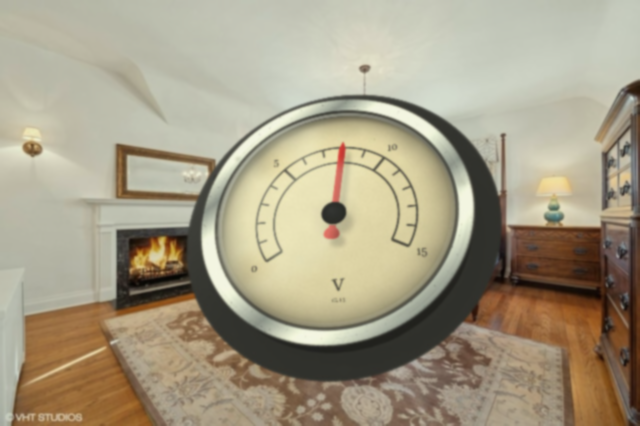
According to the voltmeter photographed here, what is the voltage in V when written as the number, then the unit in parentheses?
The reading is 8 (V)
